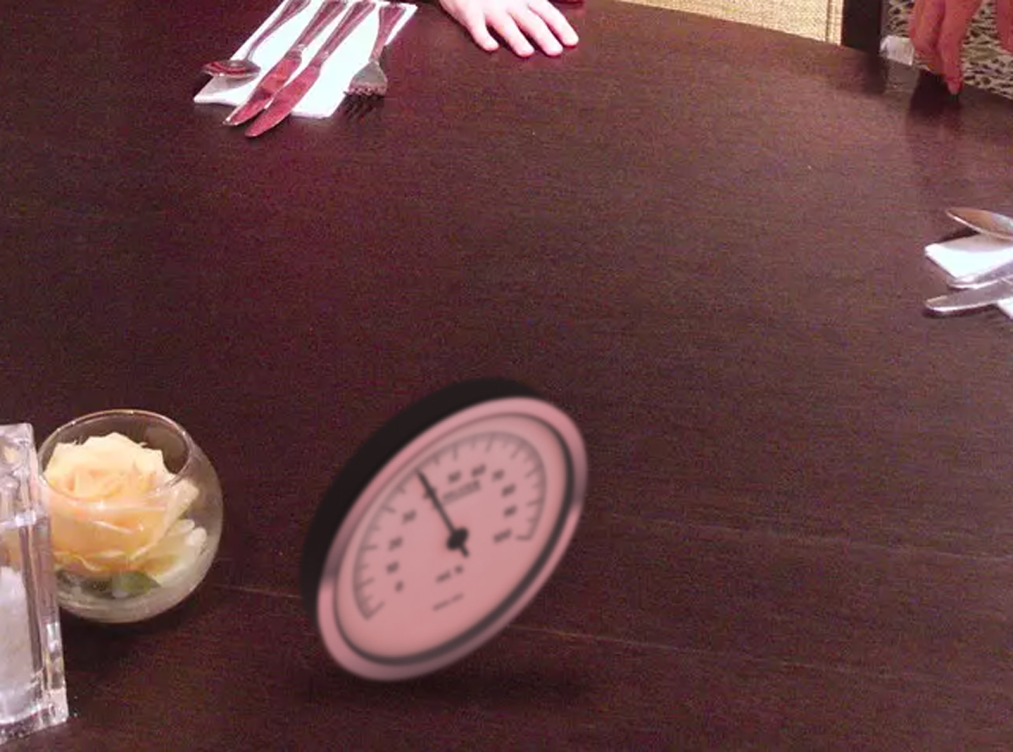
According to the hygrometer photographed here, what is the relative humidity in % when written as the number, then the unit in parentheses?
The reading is 40 (%)
